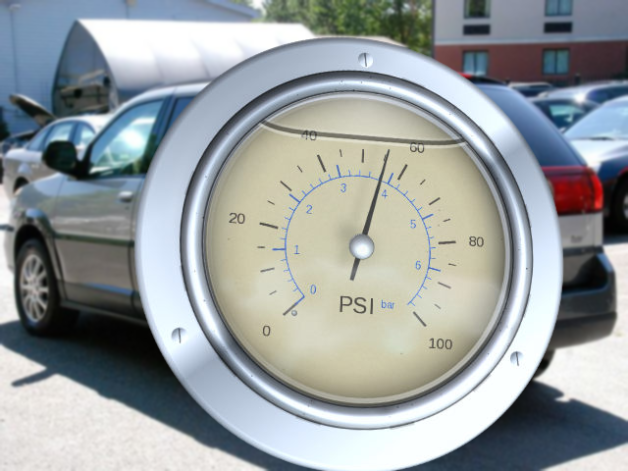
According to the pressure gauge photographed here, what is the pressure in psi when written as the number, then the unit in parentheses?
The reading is 55 (psi)
